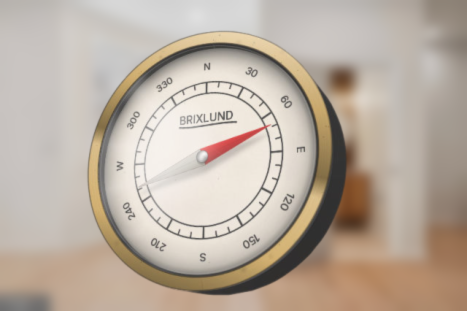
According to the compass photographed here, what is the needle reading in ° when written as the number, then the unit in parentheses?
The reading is 70 (°)
